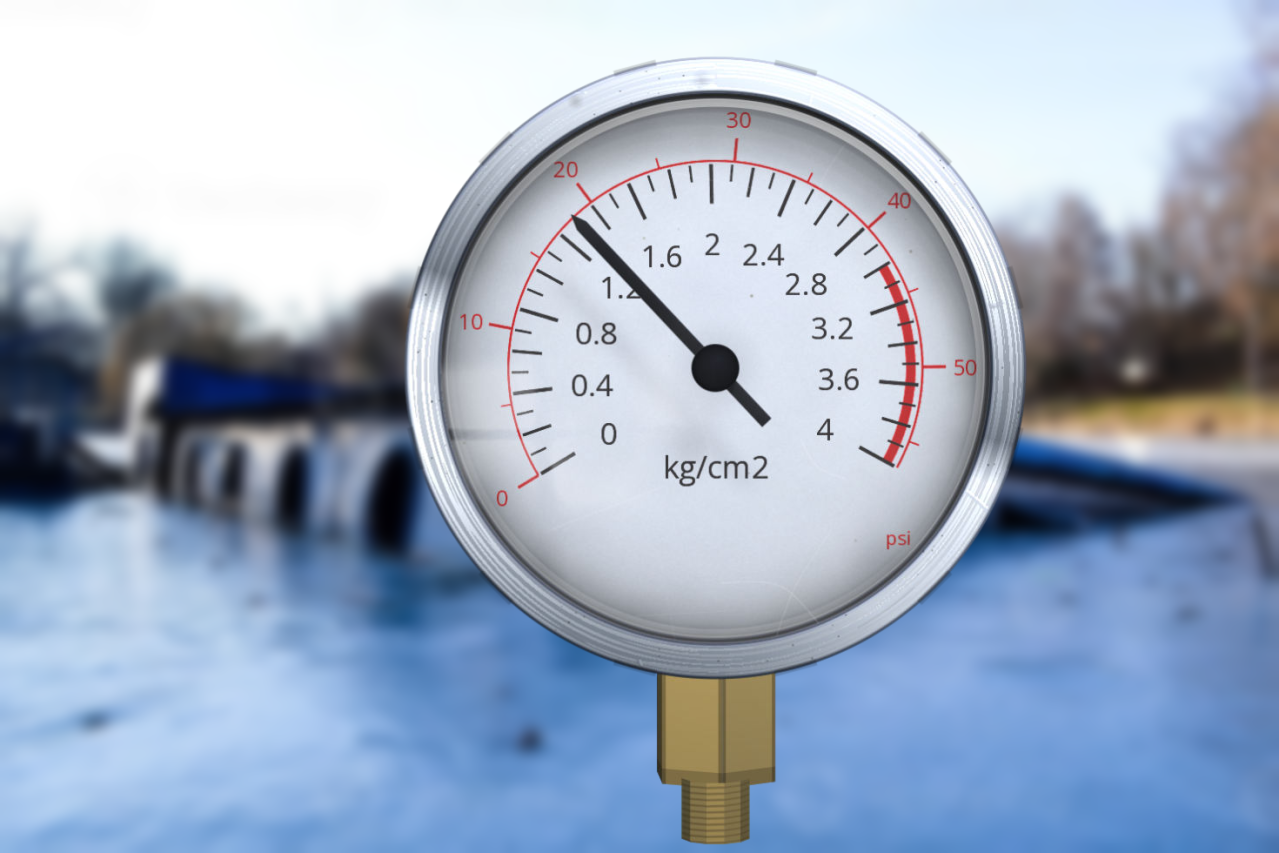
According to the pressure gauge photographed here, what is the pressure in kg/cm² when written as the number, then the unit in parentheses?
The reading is 1.3 (kg/cm²)
